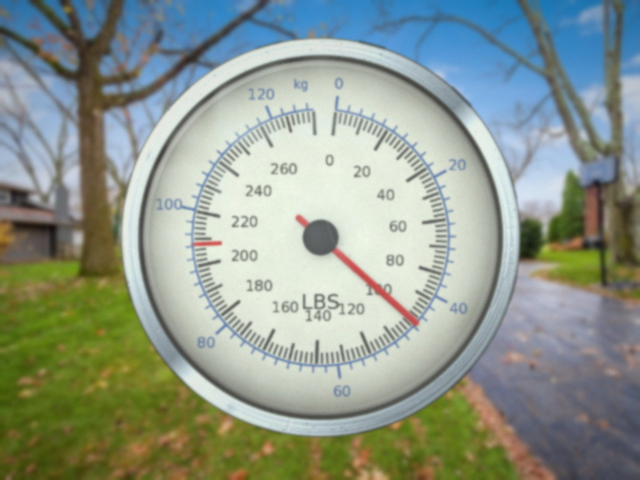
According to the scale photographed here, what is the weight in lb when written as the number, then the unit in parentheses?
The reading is 100 (lb)
